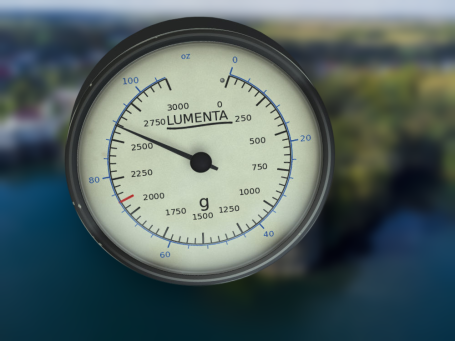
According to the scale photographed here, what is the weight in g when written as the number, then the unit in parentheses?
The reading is 2600 (g)
